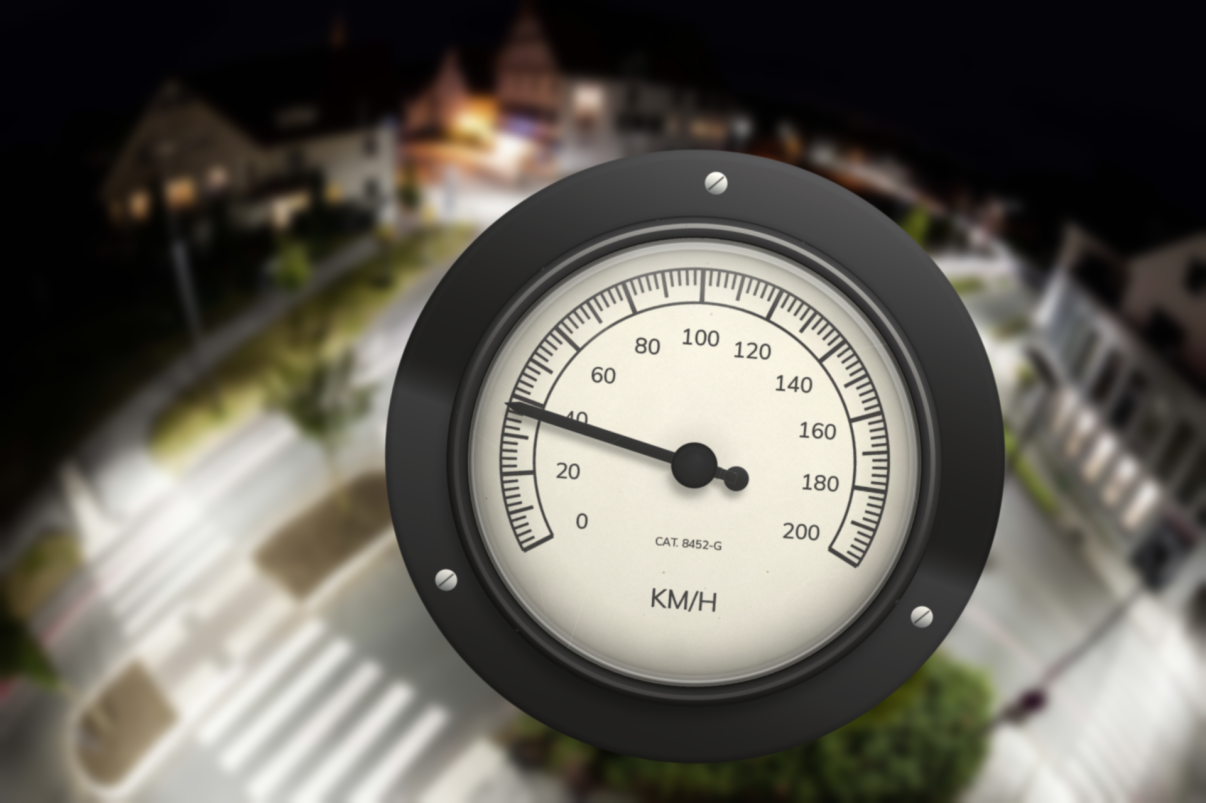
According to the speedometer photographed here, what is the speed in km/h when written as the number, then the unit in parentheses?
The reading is 38 (km/h)
